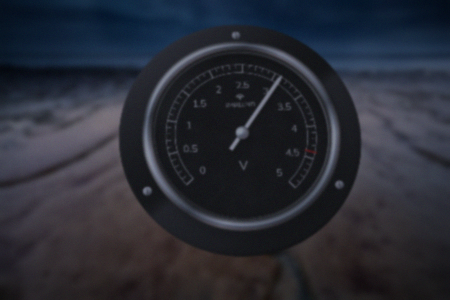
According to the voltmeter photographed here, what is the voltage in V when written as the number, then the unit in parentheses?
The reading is 3.1 (V)
